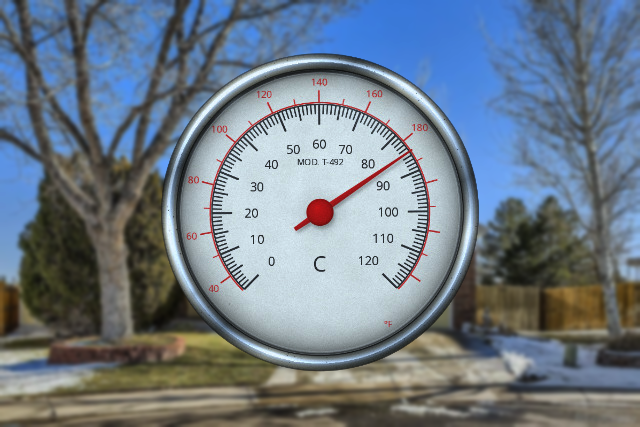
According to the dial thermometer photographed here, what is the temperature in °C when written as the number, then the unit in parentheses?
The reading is 85 (°C)
